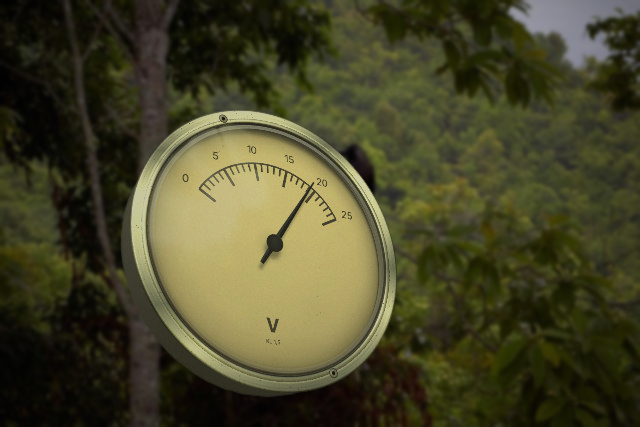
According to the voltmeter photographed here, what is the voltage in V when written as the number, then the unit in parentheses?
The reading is 19 (V)
